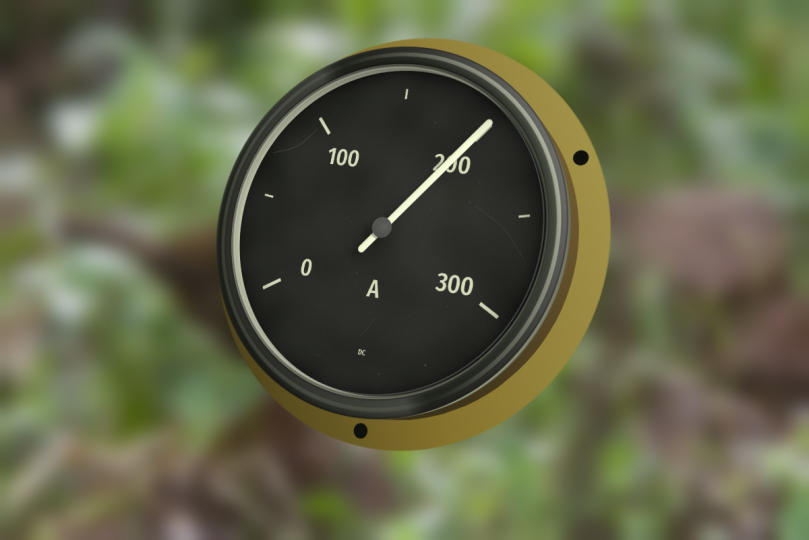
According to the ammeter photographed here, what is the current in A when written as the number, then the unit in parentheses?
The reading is 200 (A)
